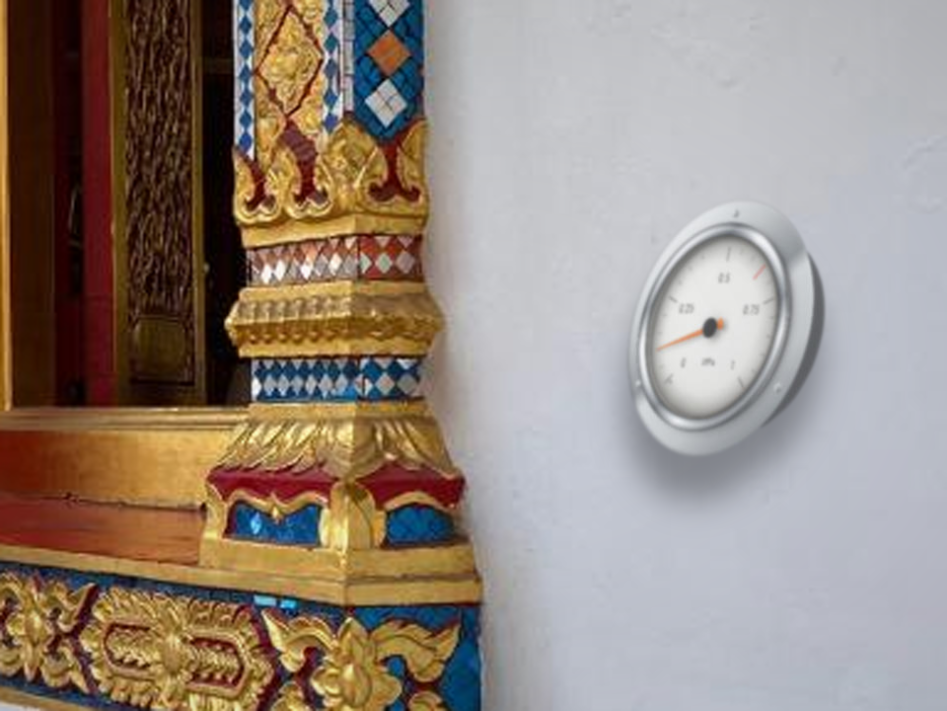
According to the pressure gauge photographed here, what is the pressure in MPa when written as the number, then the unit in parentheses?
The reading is 0.1 (MPa)
